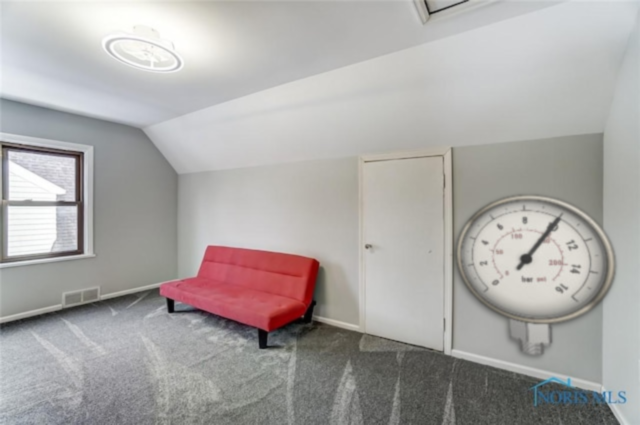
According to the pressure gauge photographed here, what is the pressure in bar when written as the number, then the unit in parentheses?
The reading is 10 (bar)
